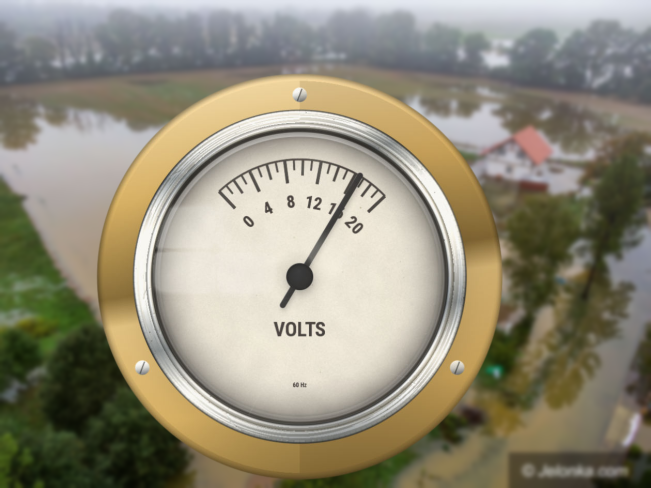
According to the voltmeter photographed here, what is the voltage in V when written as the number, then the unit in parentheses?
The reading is 16.5 (V)
